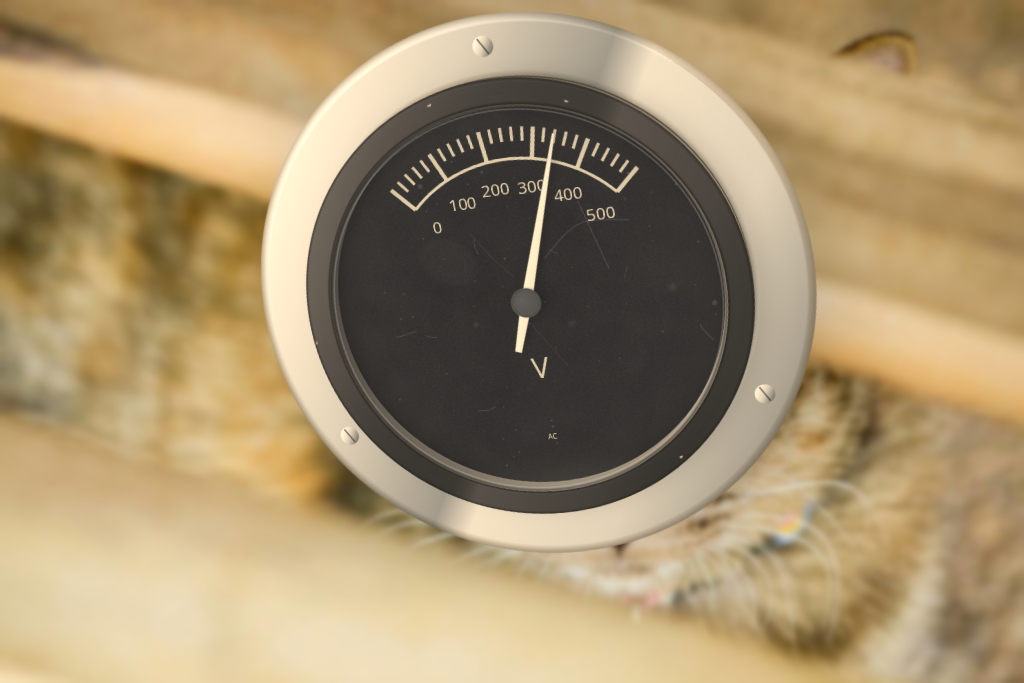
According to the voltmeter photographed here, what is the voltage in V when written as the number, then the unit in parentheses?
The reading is 340 (V)
